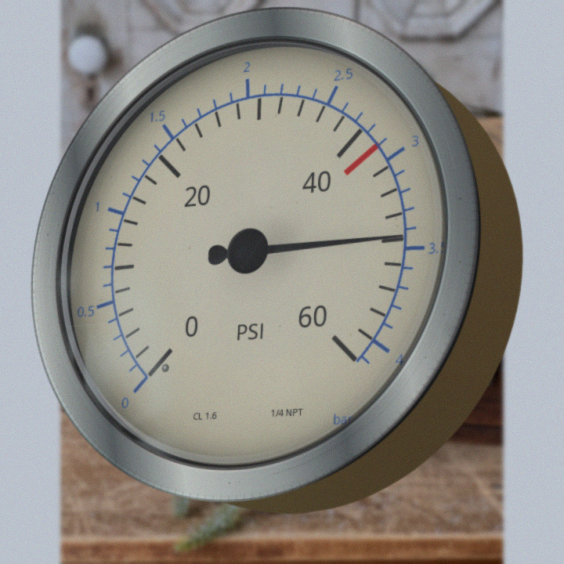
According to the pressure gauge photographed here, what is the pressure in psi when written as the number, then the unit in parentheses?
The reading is 50 (psi)
